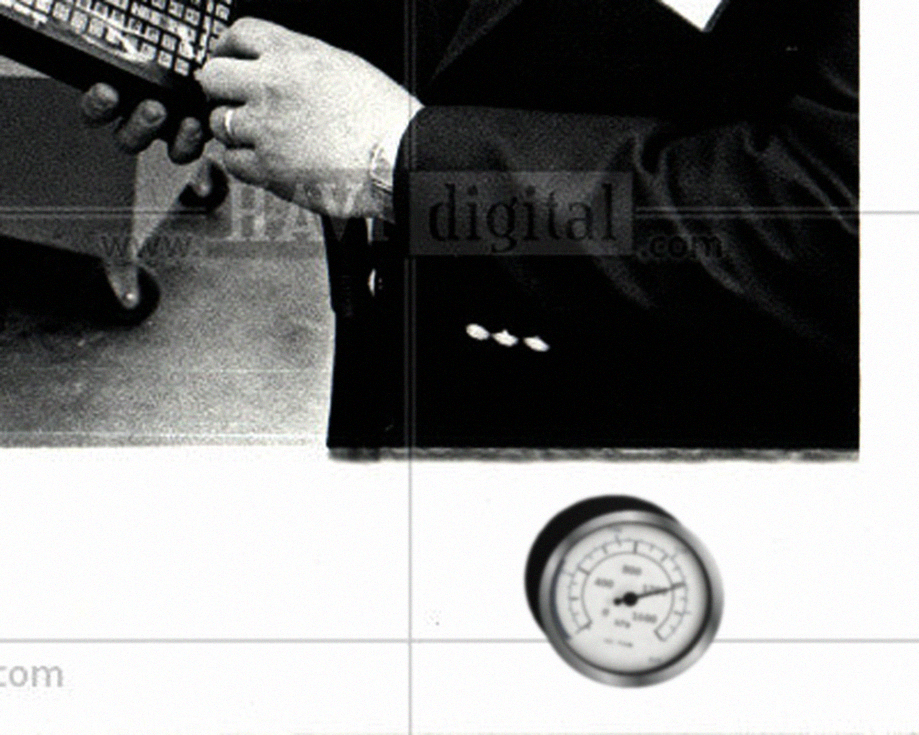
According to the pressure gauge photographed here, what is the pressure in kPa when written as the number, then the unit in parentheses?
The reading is 1200 (kPa)
